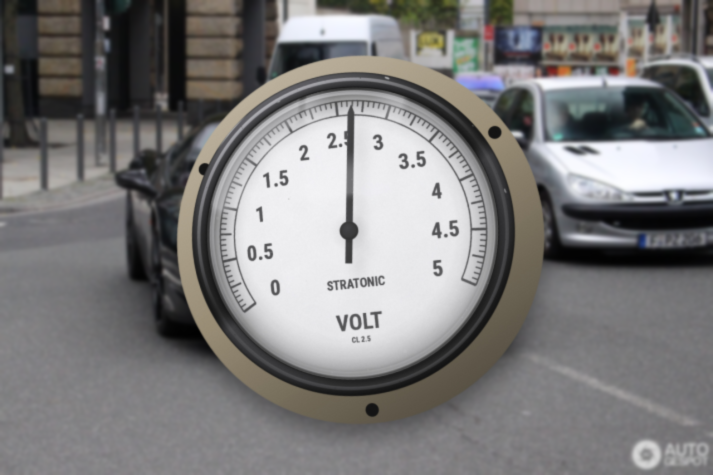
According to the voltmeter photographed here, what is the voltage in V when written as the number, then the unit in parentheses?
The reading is 2.65 (V)
